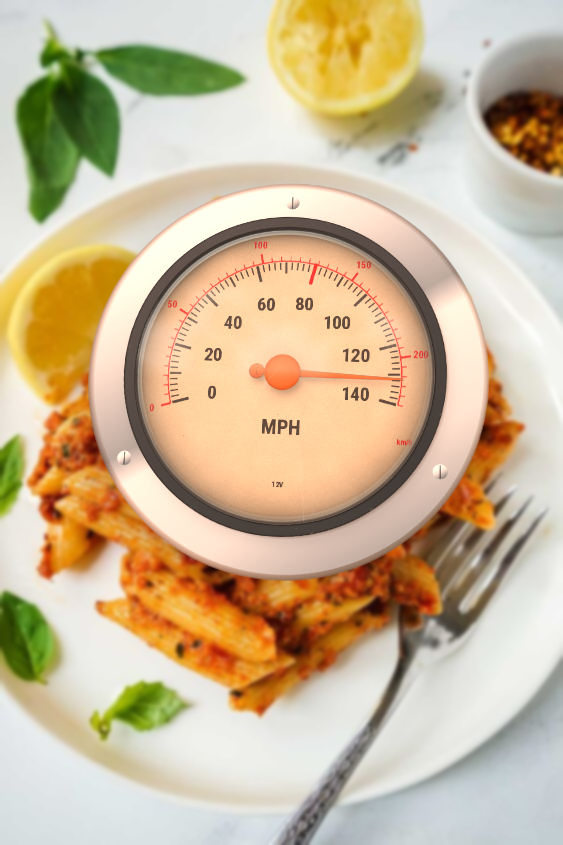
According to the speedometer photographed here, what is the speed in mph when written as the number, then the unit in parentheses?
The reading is 132 (mph)
